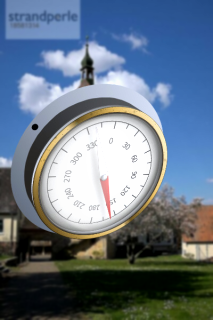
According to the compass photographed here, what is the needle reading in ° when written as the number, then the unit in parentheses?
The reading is 157.5 (°)
